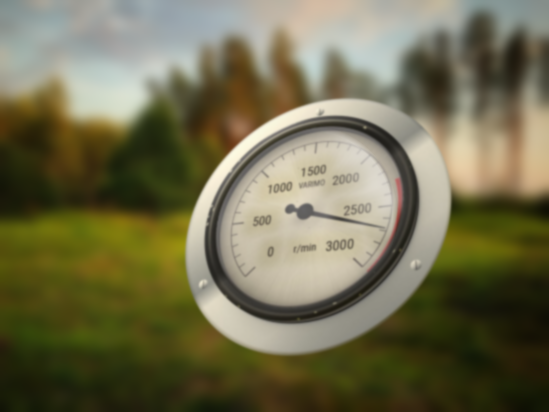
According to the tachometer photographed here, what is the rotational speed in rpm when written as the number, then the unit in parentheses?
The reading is 2700 (rpm)
